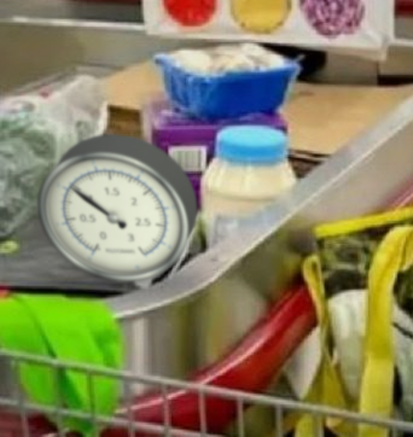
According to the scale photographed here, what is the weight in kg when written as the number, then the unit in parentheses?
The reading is 1 (kg)
